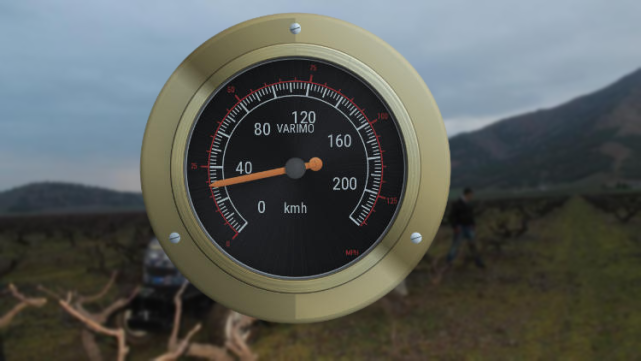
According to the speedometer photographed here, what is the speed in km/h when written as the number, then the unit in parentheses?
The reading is 30 (km/h)
